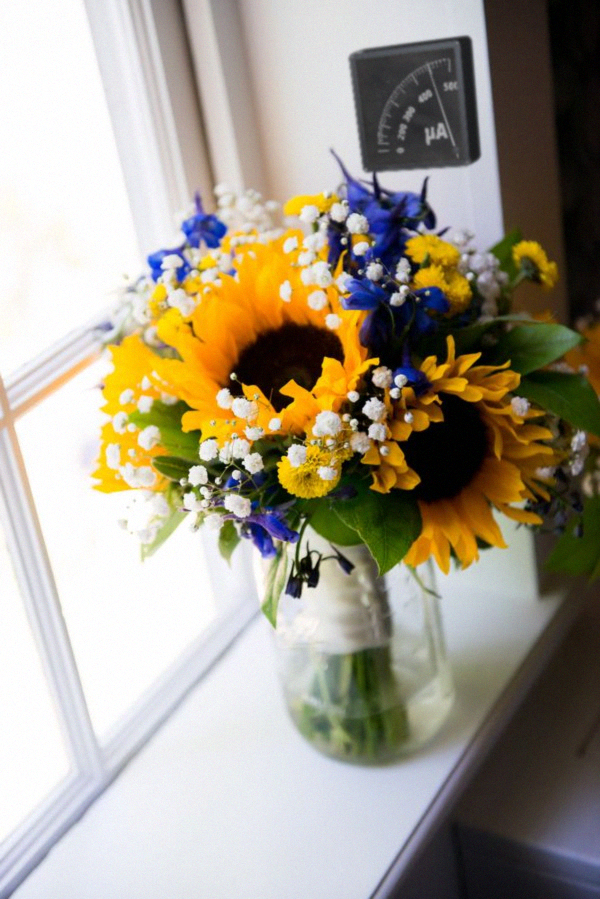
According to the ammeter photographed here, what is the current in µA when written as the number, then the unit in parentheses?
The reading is 450 (µA)
